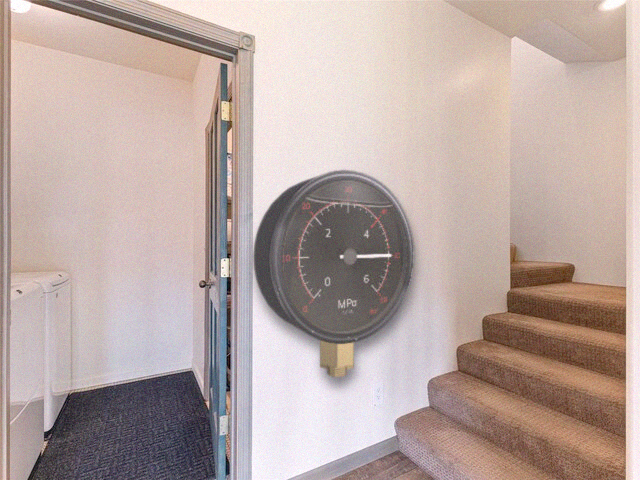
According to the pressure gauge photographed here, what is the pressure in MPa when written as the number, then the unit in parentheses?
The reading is 5 (MPa)
